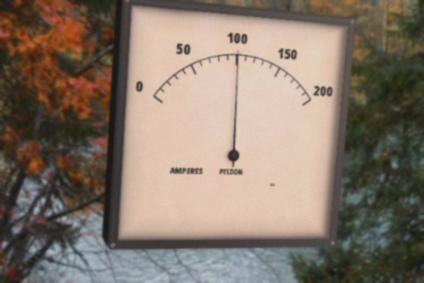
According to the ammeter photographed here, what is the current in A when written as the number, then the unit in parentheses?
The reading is 100 (A)
